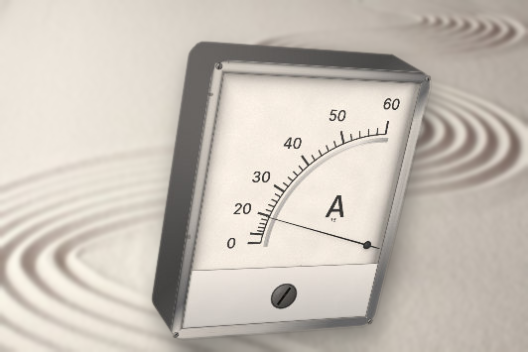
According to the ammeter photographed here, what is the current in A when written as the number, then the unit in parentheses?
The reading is 20 (A)
